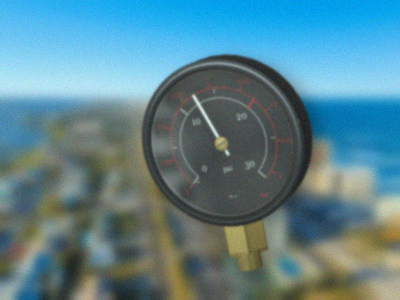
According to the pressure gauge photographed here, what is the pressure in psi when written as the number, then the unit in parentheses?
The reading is 12.5 (psi)
